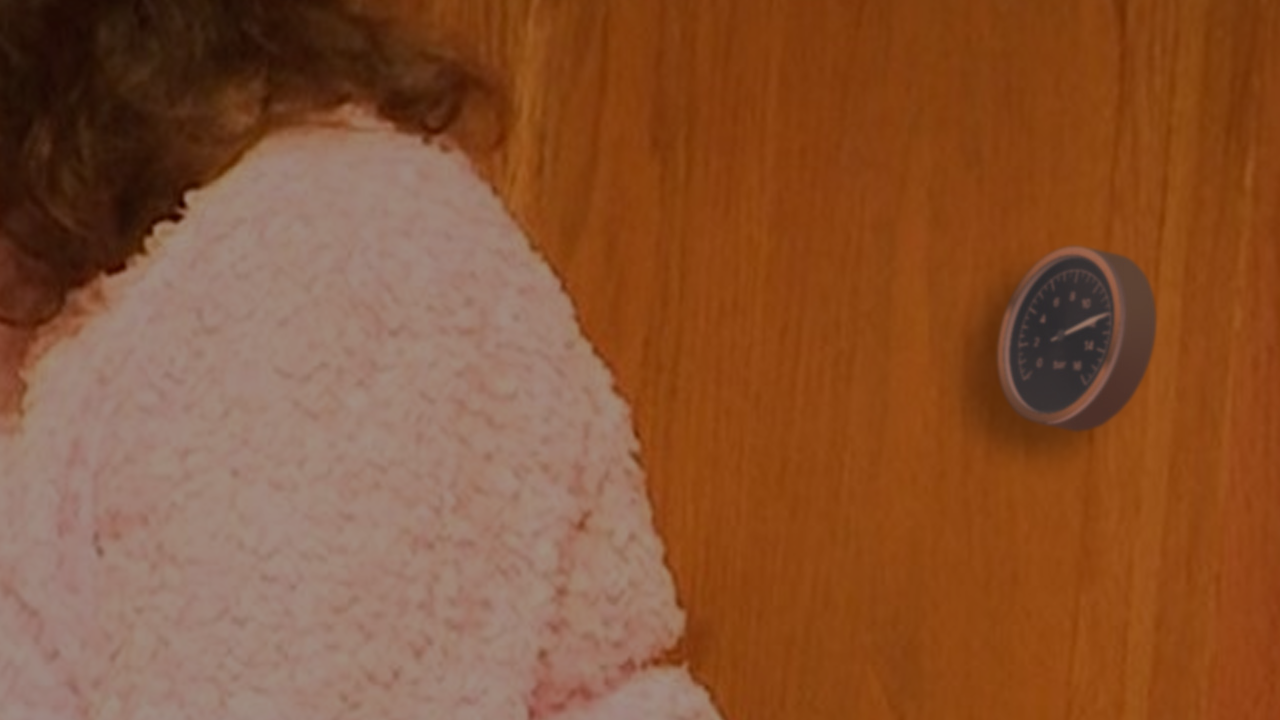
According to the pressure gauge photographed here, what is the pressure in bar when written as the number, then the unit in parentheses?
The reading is 12 (bar)
